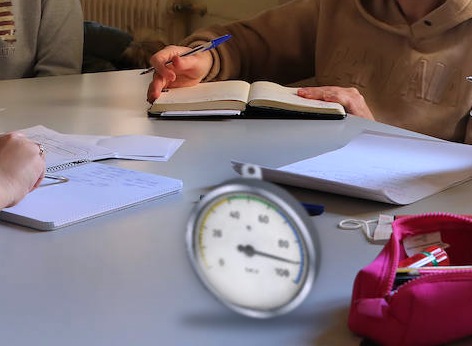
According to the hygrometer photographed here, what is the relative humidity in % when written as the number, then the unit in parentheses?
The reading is 90 (%)
